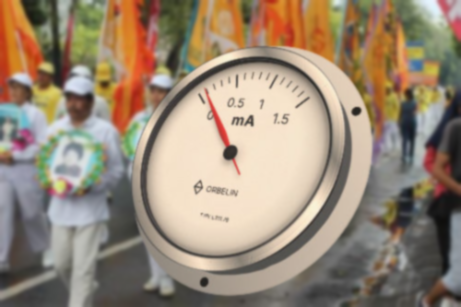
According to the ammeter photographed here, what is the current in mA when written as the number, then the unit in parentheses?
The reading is 0.1 (mA)
